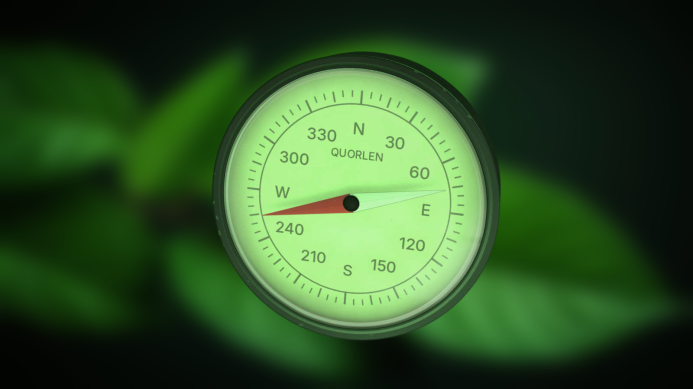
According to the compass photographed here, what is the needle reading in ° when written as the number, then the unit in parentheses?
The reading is 255 (°)
